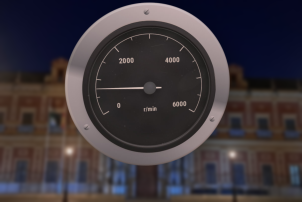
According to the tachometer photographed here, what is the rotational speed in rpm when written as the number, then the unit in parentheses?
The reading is 750 (rpm)
